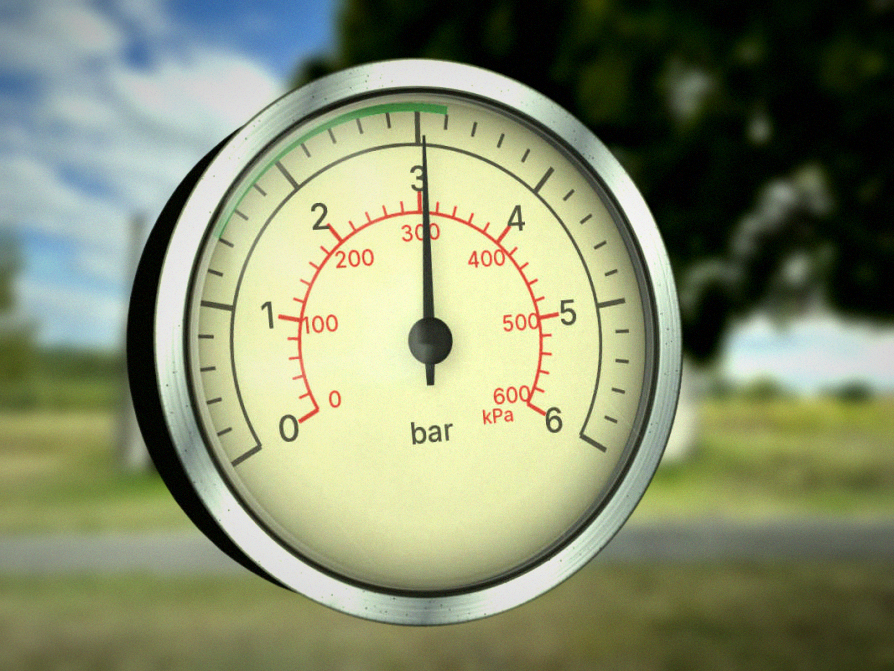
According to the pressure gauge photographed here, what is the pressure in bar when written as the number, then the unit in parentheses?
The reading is 3 (bar)
